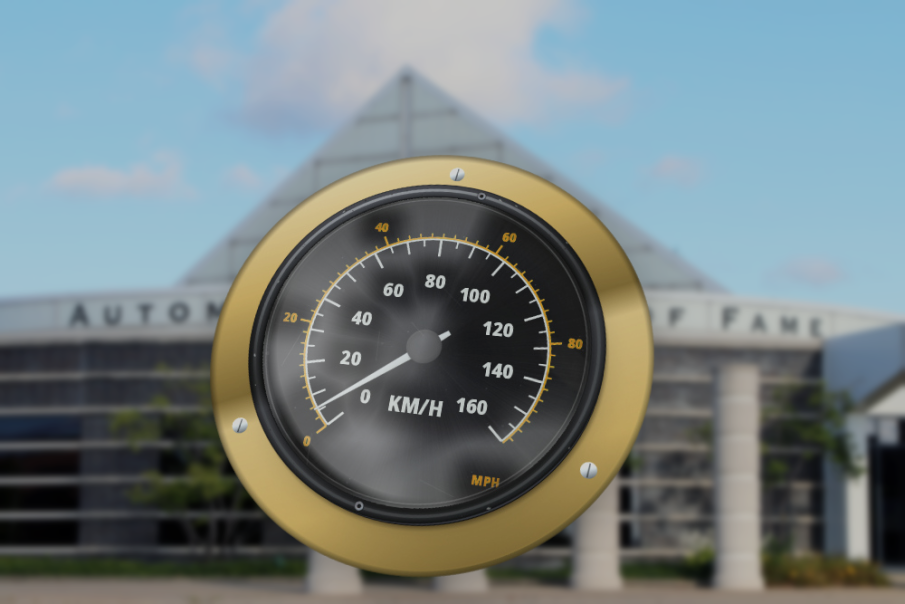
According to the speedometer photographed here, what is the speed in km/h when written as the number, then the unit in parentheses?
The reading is 5 (km/h)
